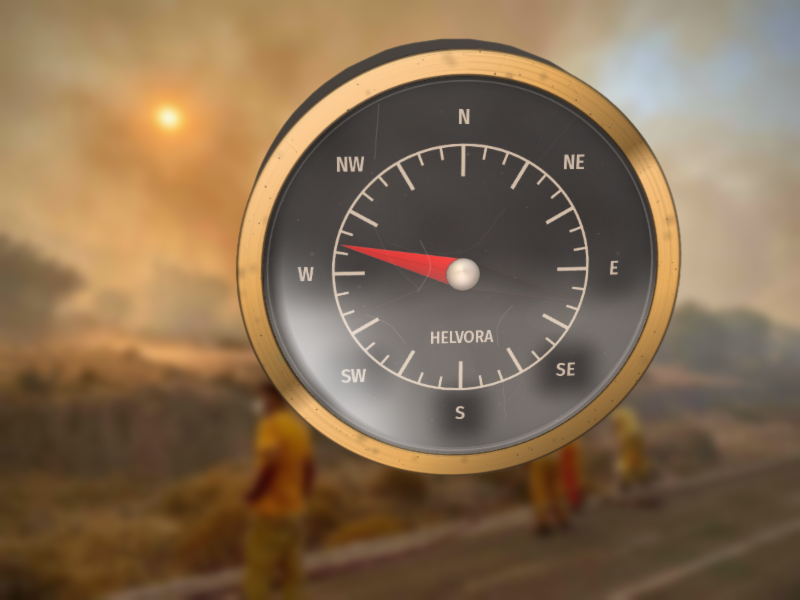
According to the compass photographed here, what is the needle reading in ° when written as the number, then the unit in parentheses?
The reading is 285 (°)
